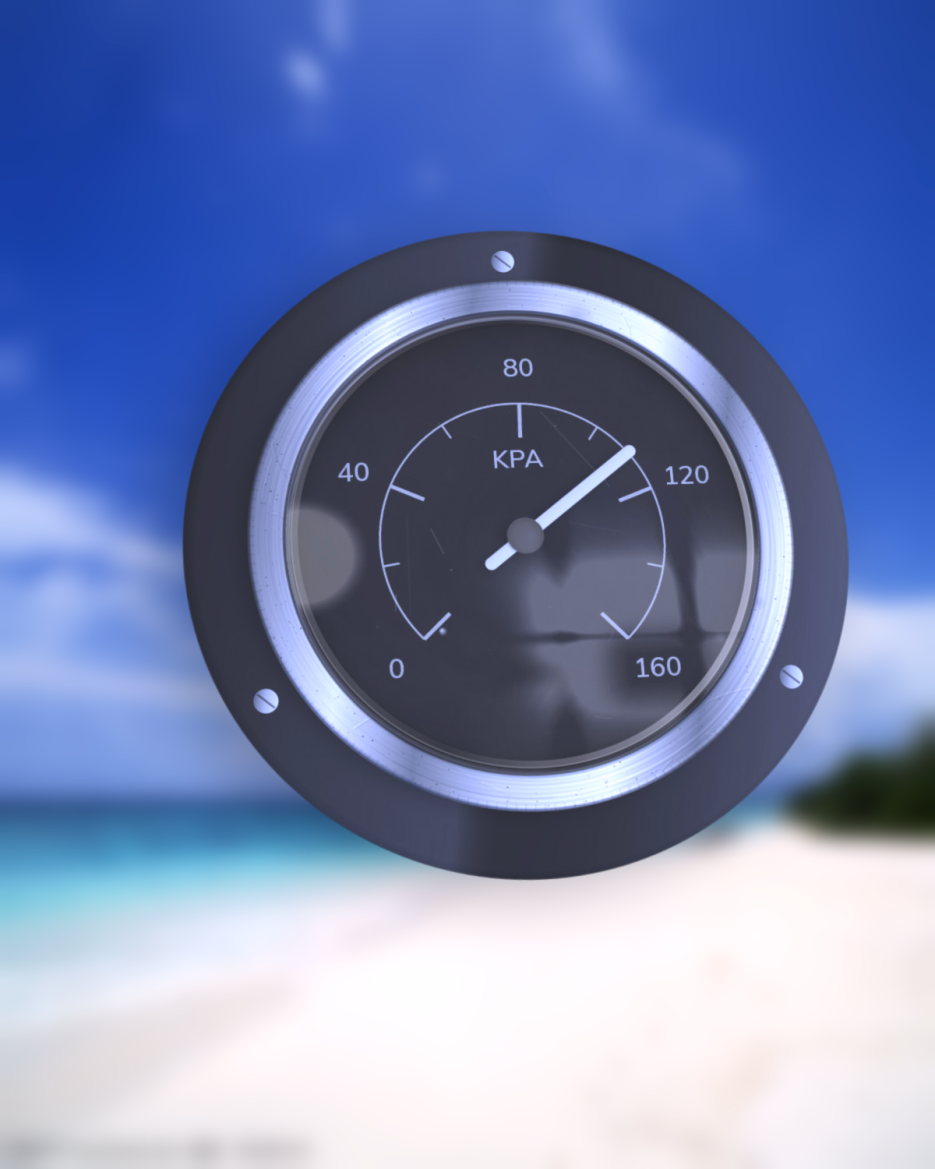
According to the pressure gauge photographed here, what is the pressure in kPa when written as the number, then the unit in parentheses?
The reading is 110 (kPa)
